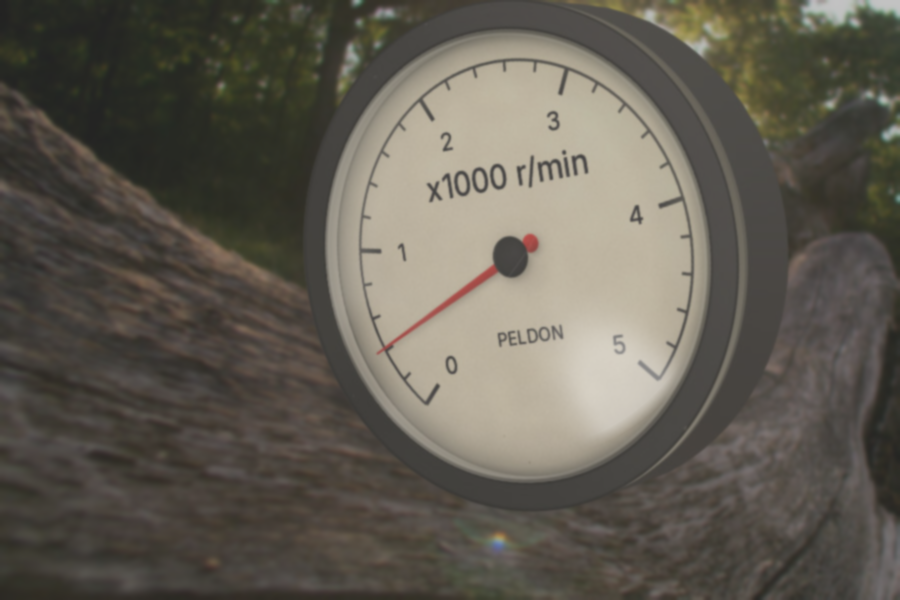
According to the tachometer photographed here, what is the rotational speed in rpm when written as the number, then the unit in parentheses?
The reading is 400 (rpm)
